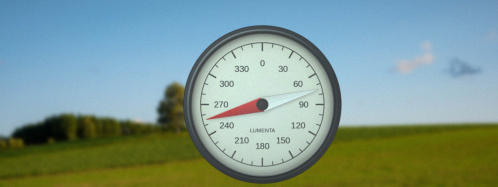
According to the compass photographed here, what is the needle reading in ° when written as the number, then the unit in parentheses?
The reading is 255 (°)
